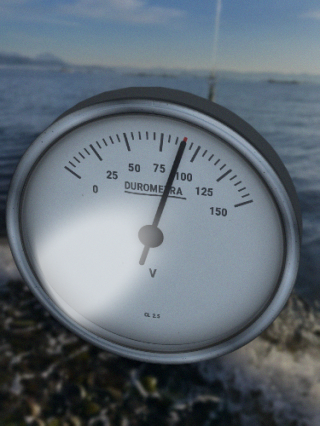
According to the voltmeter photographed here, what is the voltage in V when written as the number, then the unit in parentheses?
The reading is 90 (V)
